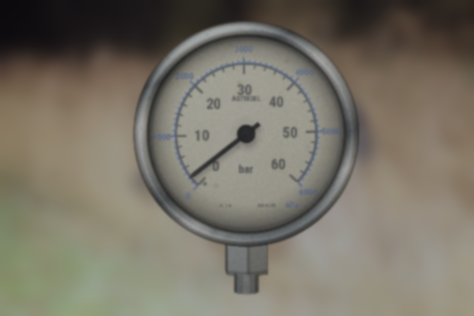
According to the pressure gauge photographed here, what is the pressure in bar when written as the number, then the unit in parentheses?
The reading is 2 (bar)
